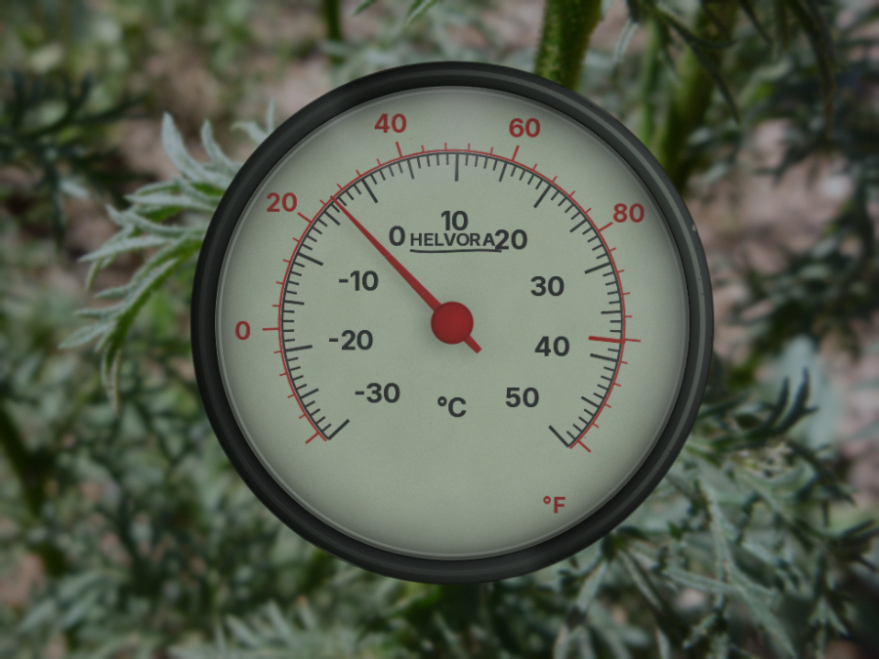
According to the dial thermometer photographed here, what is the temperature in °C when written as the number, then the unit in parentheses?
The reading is -3.5 (°C)
